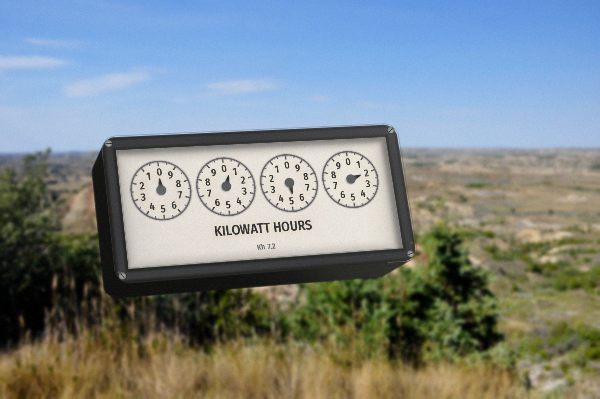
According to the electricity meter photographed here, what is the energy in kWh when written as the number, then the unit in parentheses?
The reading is 52 (kWh)
